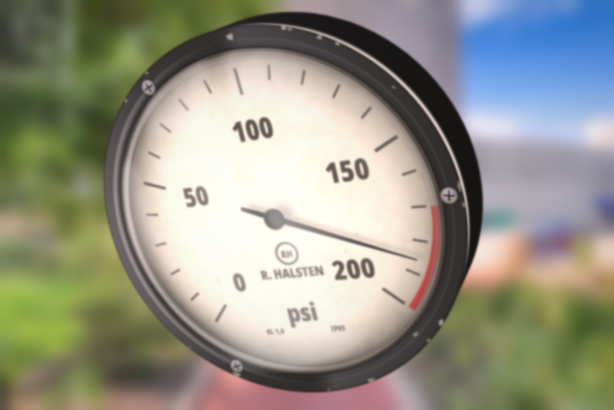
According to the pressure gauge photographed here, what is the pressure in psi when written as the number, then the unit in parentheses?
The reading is 185 (psi)
